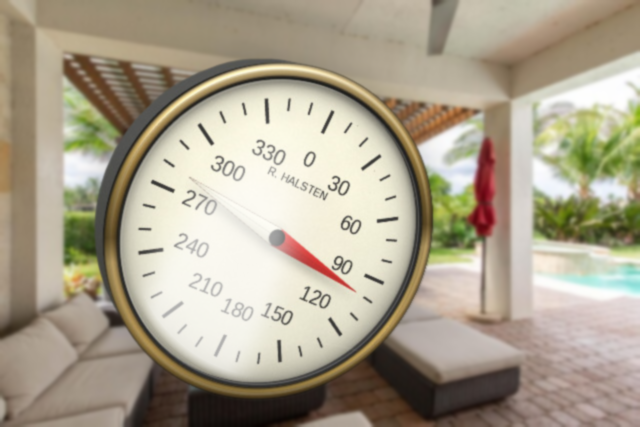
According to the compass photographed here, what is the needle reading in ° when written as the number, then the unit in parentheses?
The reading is 100 (°)
